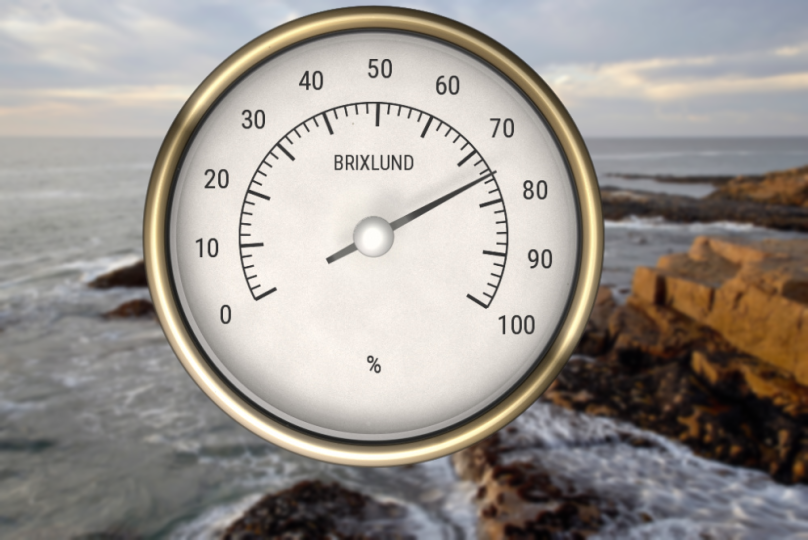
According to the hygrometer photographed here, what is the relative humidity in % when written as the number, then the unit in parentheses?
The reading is 75 (%)
